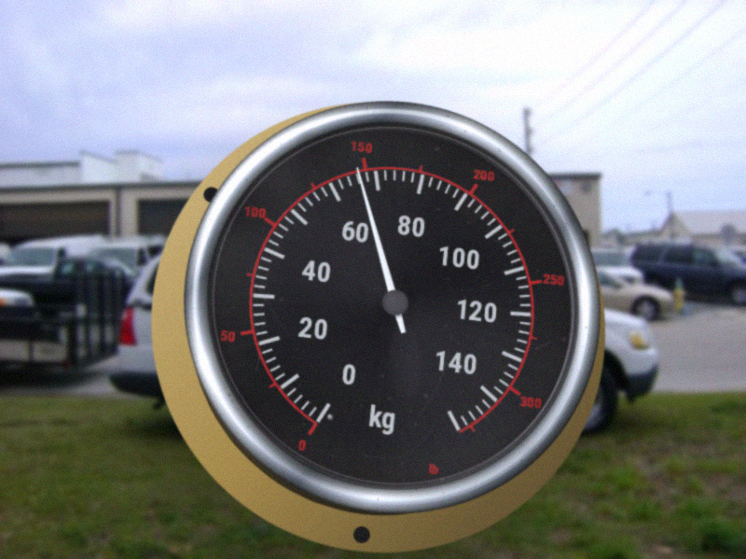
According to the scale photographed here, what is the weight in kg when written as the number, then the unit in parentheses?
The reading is 66 (kg)
